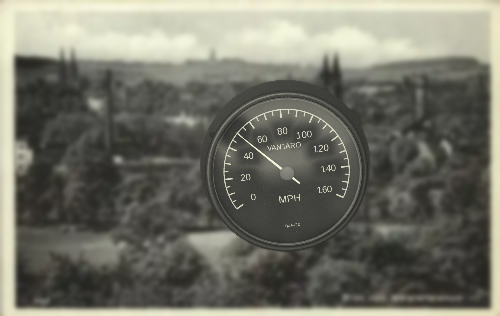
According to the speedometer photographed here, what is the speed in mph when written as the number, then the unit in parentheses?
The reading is 50 (mph)
